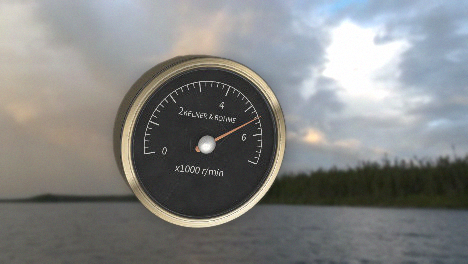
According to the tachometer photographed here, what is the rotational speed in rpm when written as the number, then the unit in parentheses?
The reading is 5400 (rpm)
